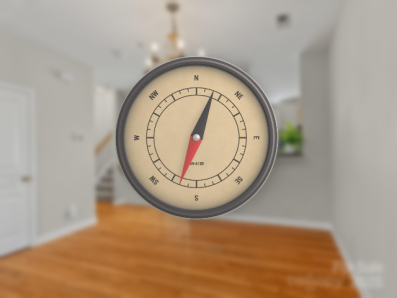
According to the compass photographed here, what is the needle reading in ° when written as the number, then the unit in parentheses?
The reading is 200 (°)
